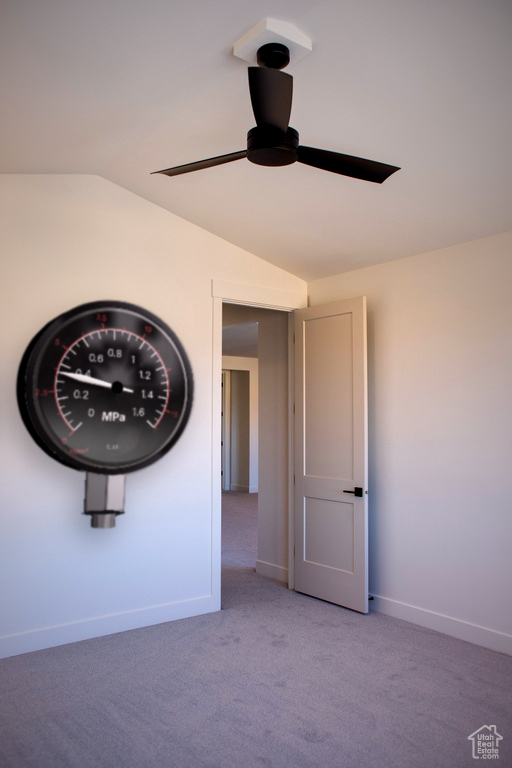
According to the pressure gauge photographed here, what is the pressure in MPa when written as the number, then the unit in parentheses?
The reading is 0.35 (MPa)
